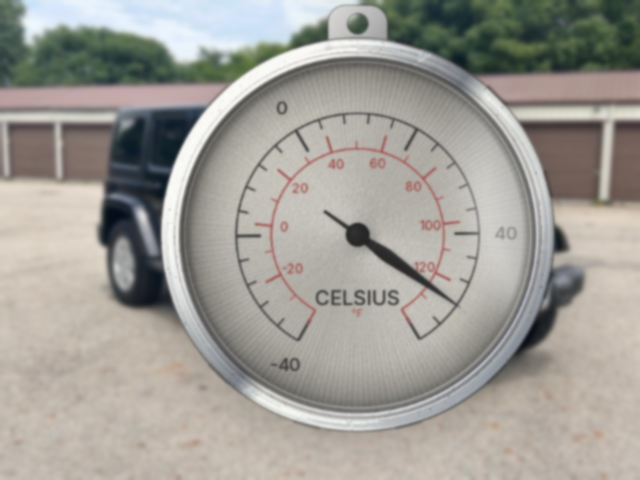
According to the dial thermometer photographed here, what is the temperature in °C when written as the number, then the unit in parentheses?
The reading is 52 (°C)
